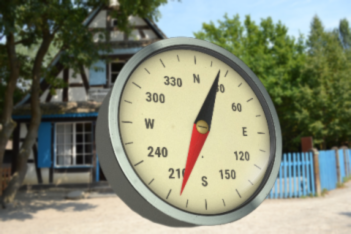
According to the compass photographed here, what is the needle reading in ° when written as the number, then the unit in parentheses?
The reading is 202.5 (°)
